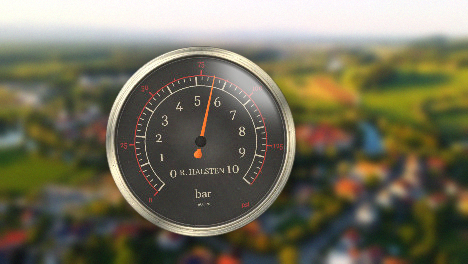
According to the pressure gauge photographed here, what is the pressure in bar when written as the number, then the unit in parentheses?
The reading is 5.6 (bar)
